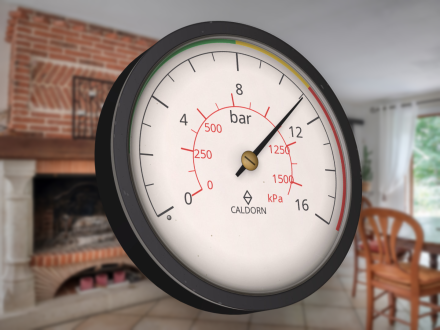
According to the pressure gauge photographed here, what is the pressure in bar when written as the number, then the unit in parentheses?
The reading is 11 (bar)
